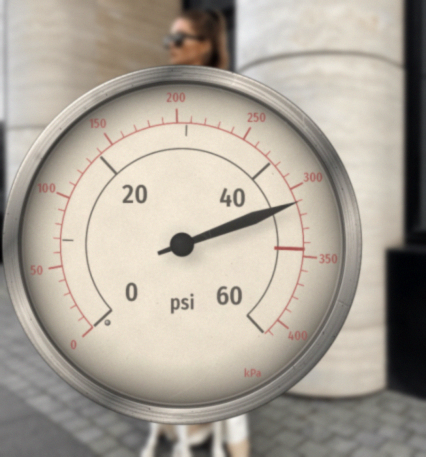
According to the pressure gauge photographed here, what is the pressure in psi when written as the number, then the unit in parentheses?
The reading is 45 (psi)
